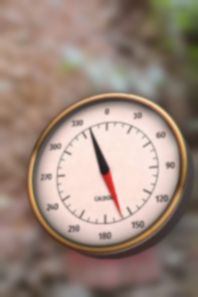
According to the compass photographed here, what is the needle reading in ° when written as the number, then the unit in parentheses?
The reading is 160 (°)
